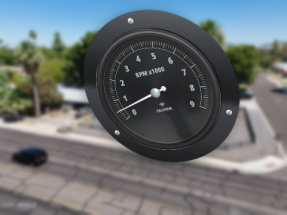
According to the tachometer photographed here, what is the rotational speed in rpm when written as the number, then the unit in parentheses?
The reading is 500 (rpm)
